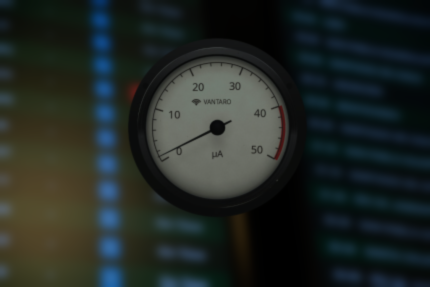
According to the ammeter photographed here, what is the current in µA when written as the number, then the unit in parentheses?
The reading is 1 (µA)
